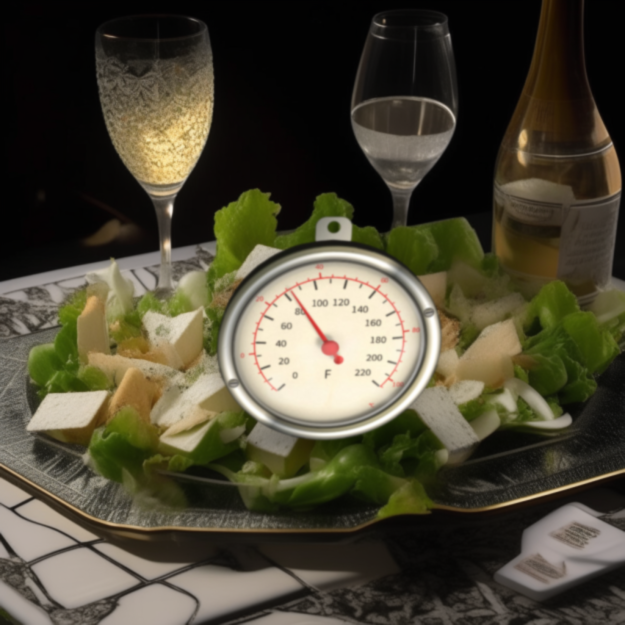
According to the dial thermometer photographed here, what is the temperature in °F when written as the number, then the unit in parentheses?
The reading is 85 (°F)
